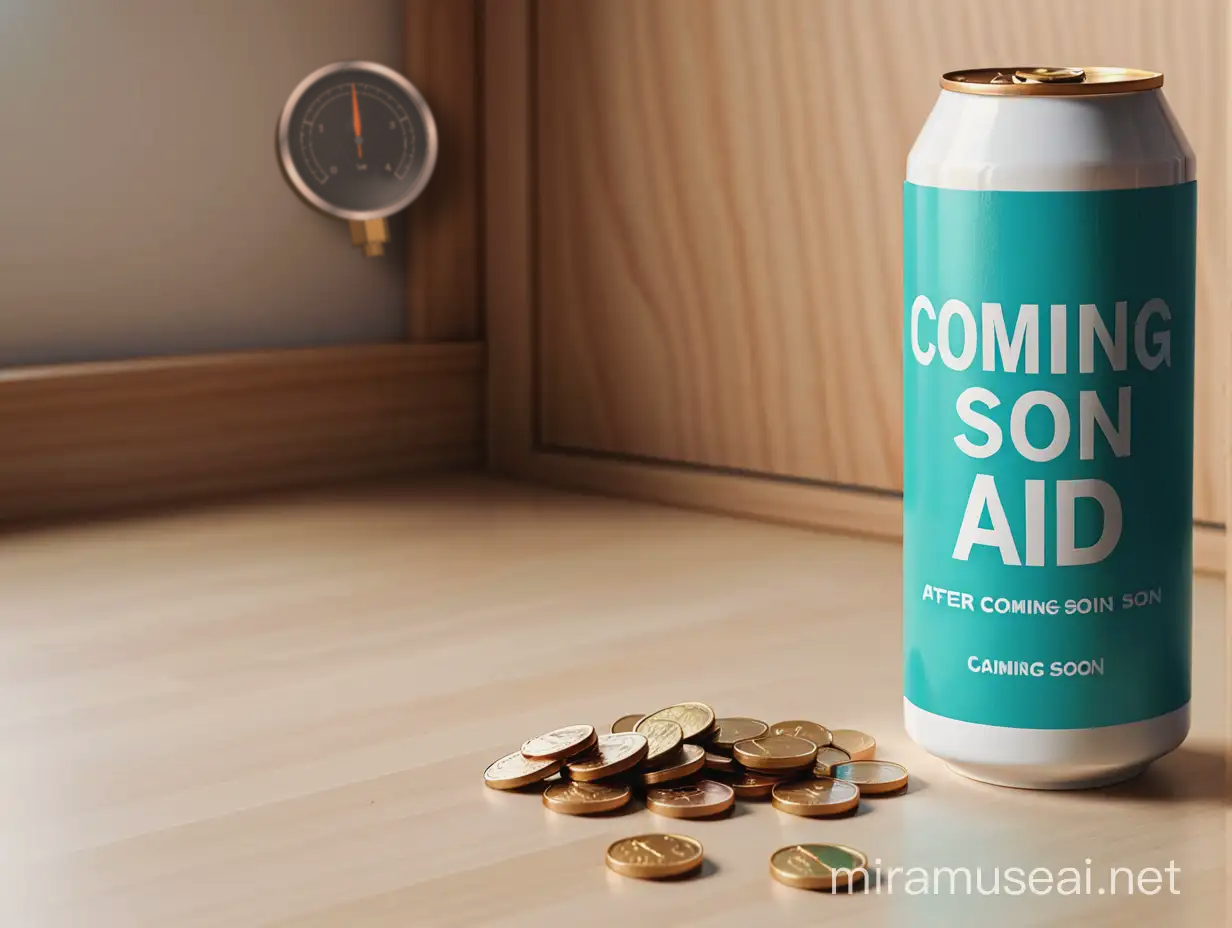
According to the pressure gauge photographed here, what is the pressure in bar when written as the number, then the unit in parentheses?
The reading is 2 (bar)
